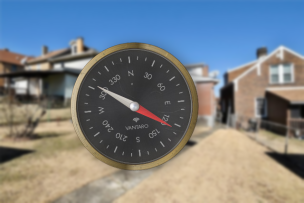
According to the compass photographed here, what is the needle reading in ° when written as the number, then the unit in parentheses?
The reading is 125 (°)
